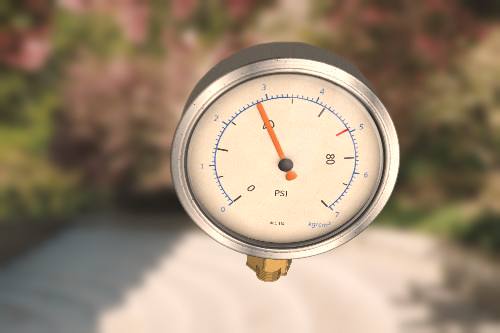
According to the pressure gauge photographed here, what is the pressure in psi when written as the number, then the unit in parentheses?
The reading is 40 (psi)
